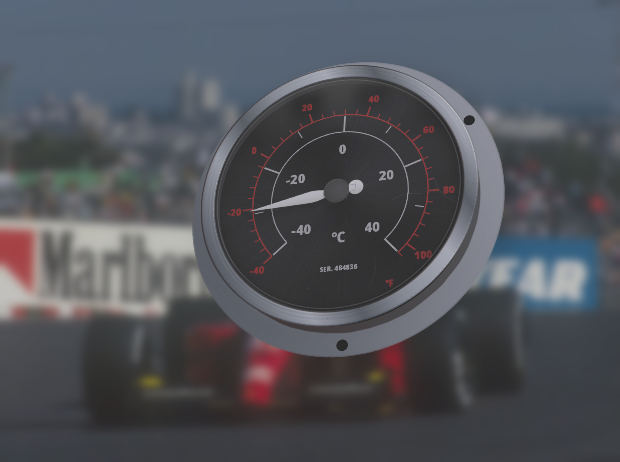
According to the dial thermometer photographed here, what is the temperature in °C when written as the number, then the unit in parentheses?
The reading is -30 (°C)
